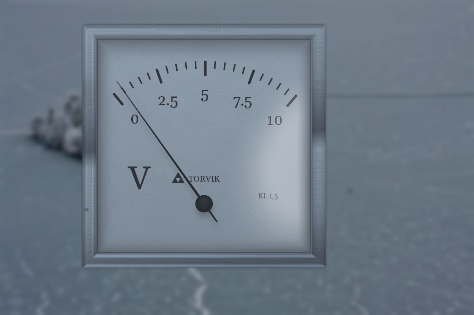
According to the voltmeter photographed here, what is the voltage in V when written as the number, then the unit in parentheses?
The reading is 0.5 (V)
